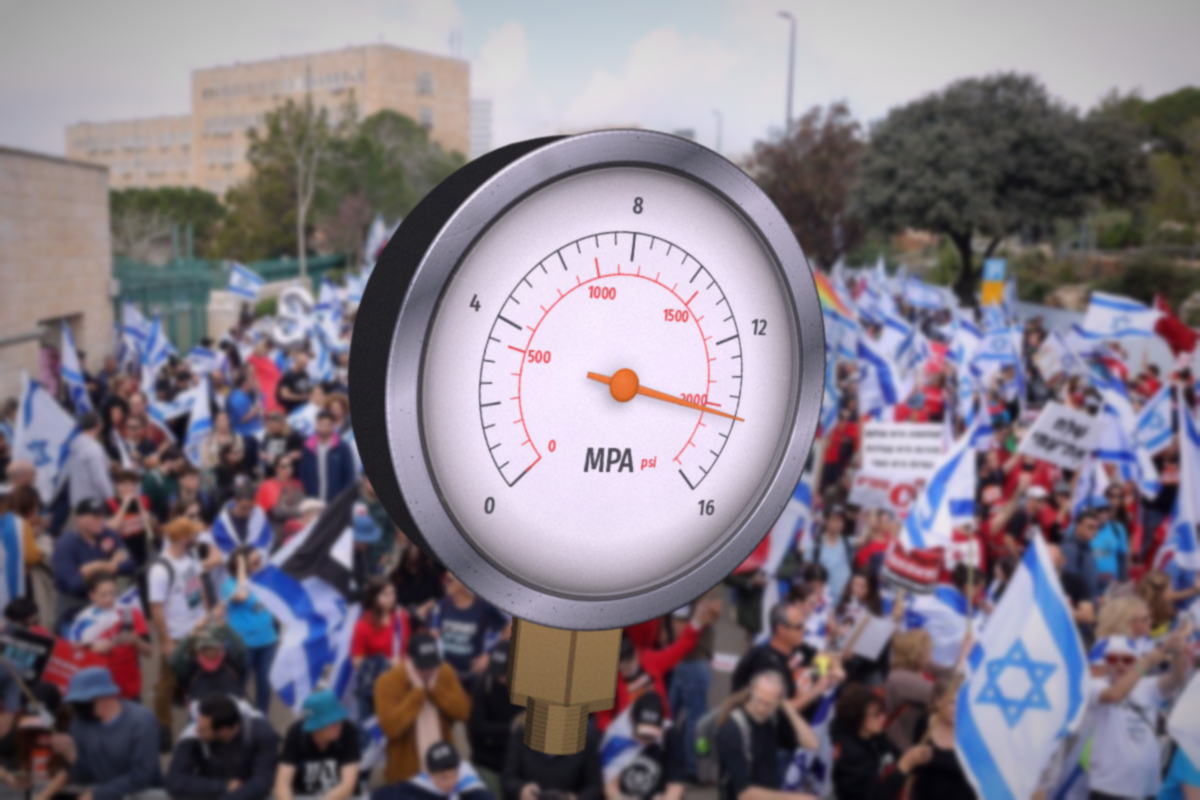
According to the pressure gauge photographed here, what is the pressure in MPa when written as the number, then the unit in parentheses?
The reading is 14 (MPa)
